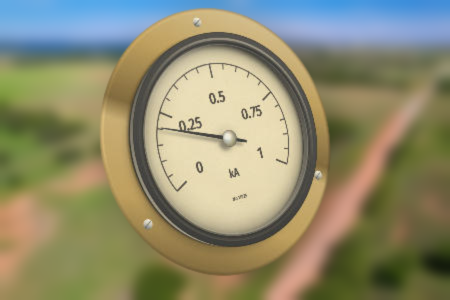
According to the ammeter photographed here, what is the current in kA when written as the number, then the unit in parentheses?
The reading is 0.2 (kA)
